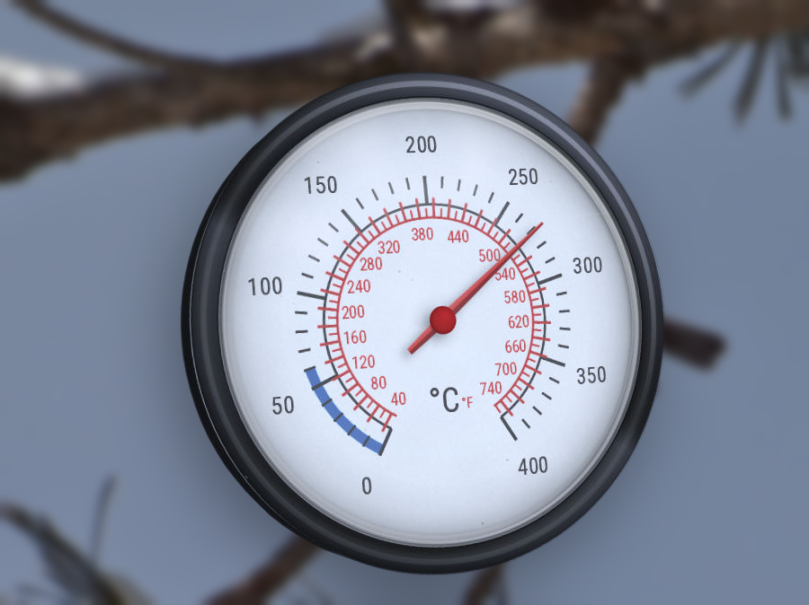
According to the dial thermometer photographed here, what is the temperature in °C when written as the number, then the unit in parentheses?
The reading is 270 (°C)
